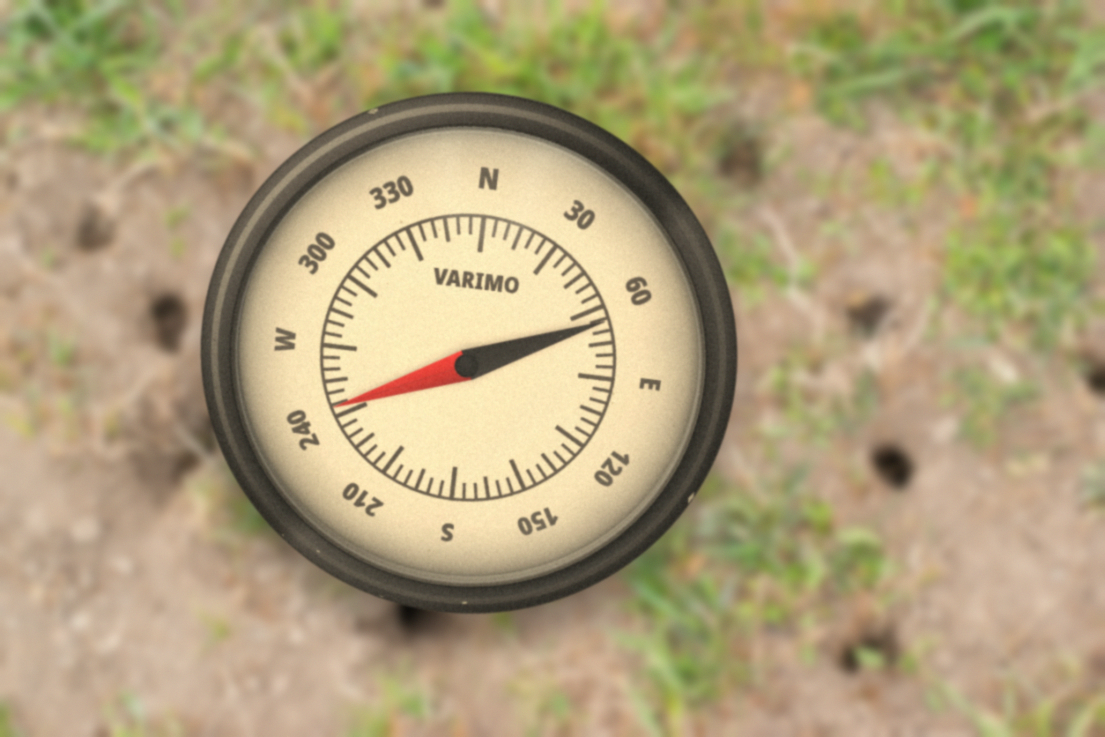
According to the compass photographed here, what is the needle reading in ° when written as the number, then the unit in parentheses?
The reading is 245 (°)
